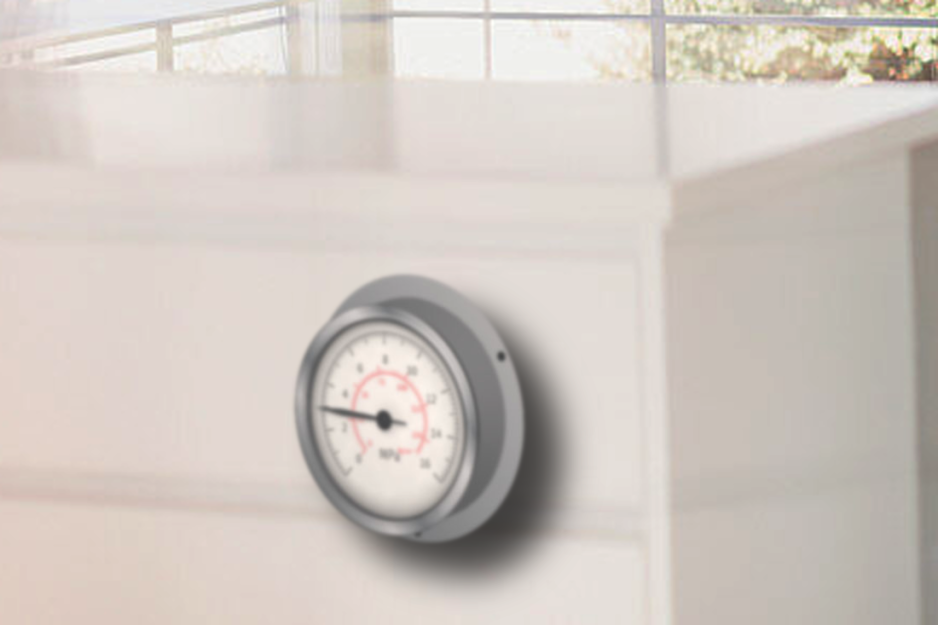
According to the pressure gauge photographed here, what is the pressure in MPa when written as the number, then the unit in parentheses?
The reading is 3 (MPa)
